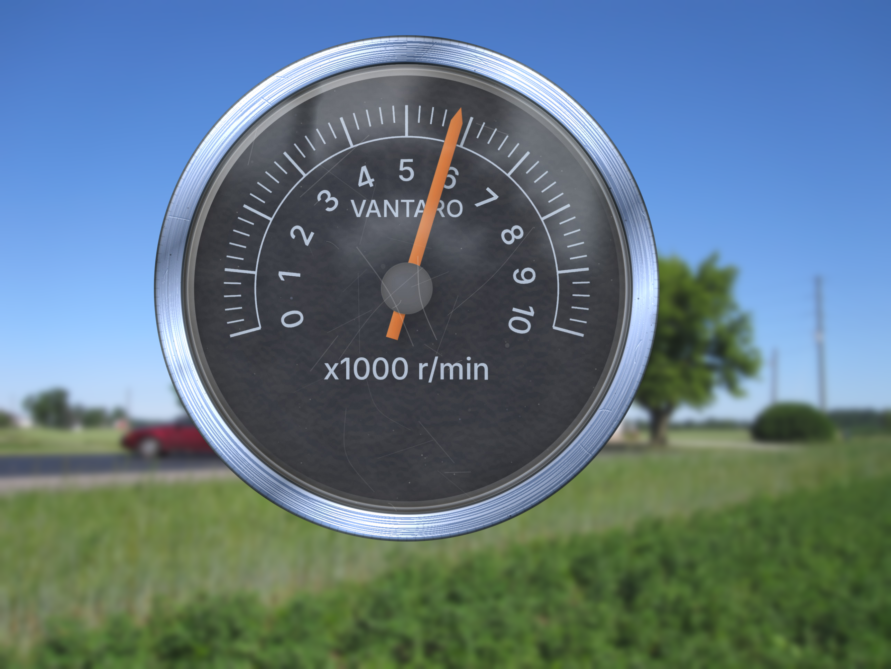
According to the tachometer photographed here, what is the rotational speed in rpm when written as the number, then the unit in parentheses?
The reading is 5800 (rpm)
